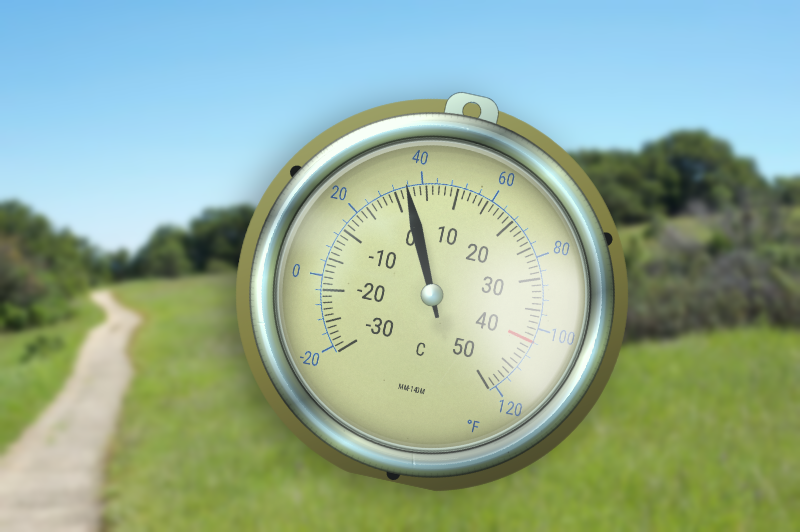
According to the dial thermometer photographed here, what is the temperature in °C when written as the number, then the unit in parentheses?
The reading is 2 (°C)
